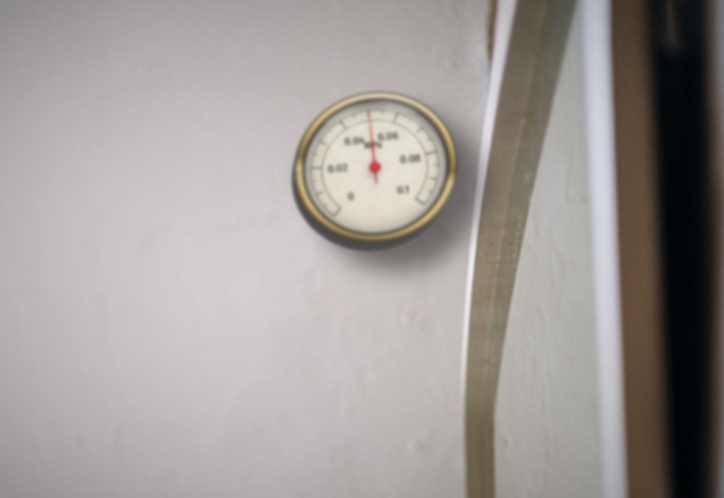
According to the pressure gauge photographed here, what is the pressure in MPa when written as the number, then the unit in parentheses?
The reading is 0.05 (MPa)
